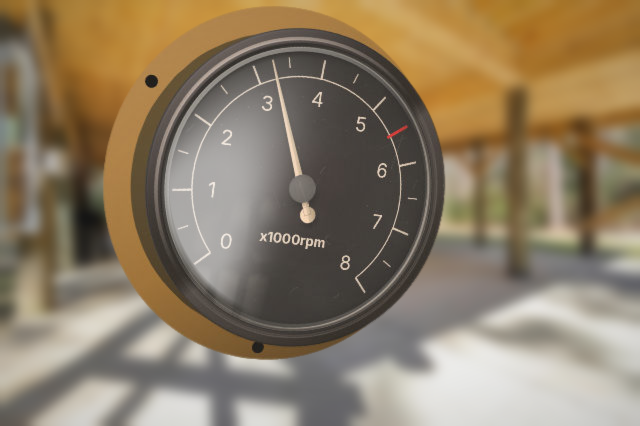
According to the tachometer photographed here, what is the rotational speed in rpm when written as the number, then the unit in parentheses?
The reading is 3250 (rpm)
